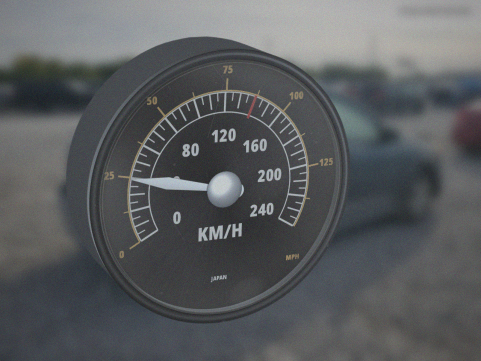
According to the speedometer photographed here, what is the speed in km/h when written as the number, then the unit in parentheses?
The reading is 40 (km/h)
